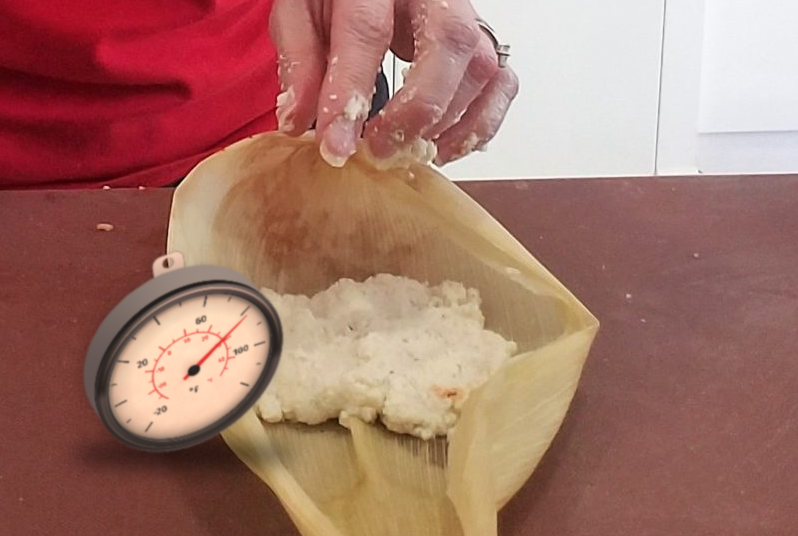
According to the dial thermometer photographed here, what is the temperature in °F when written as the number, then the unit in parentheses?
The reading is 80 (°F)
